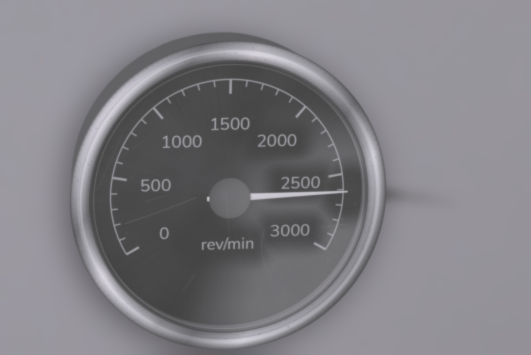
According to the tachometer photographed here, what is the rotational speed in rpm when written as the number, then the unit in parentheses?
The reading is 2600 (rpm)
